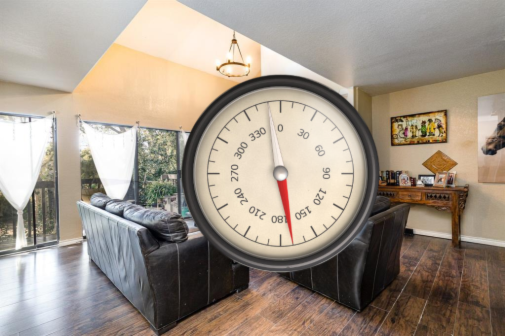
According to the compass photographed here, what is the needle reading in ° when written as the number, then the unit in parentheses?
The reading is 170 (°)
